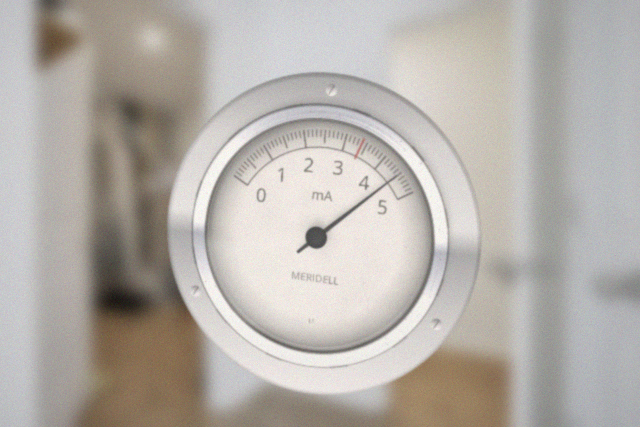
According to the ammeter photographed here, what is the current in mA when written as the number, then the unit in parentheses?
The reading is 4.5 (mA)
